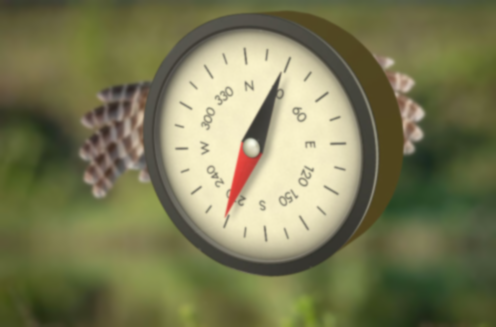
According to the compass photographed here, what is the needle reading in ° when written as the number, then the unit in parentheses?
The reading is 210 (°)
